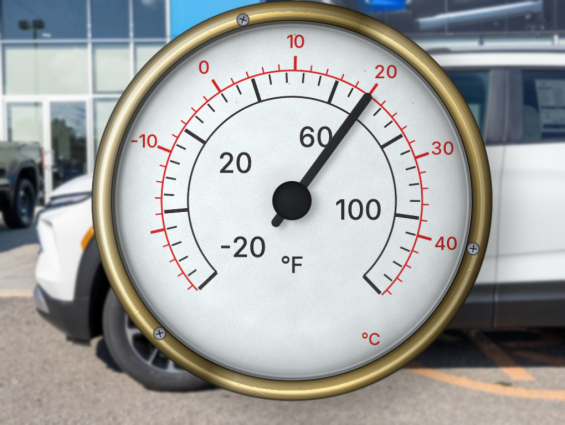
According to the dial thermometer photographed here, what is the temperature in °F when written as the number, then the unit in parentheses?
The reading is 68 (°F)
